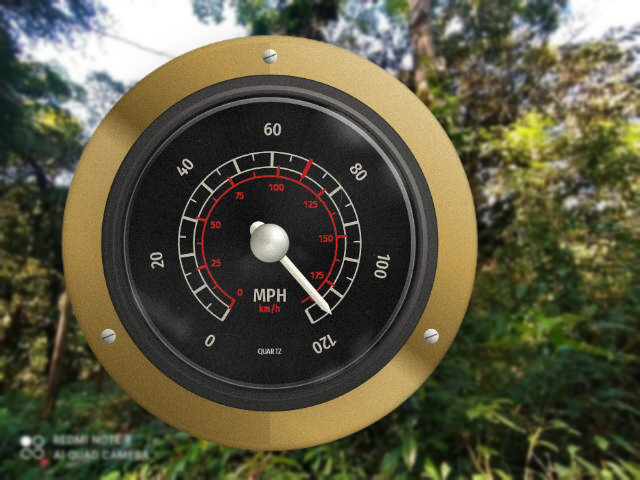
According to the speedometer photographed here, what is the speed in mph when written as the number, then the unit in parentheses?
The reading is 115 (mph)
